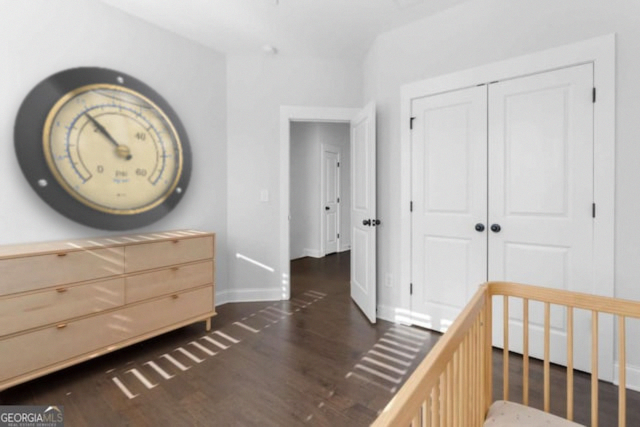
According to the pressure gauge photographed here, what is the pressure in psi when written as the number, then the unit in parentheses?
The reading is 20 (psi)
